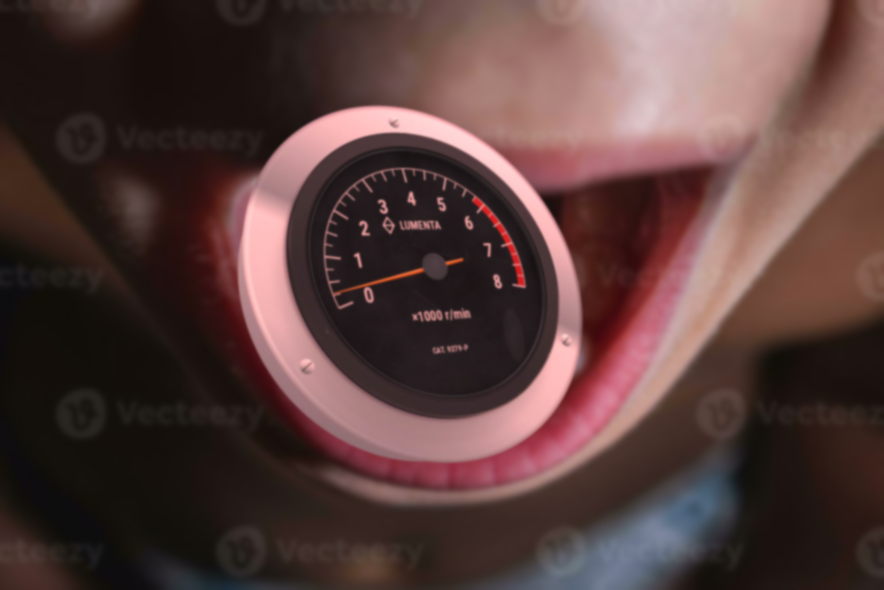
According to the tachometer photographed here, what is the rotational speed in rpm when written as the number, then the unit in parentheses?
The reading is 250 (rpm)
